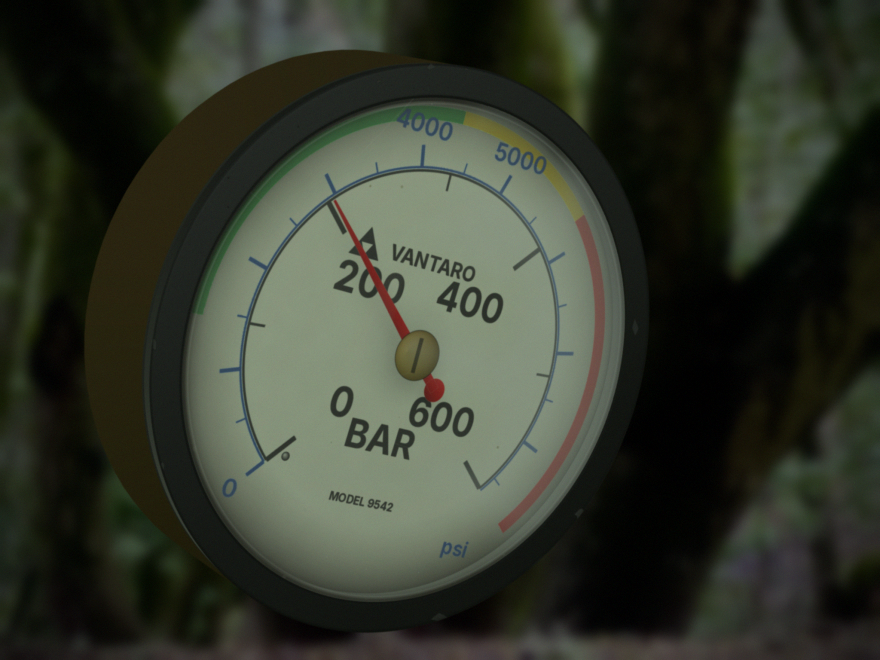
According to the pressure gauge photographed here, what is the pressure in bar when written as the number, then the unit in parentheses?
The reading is 200 (bar)
